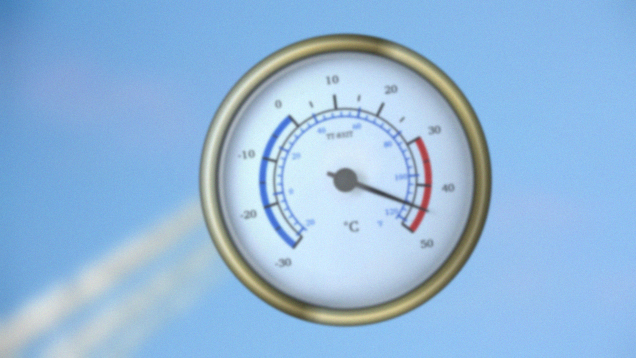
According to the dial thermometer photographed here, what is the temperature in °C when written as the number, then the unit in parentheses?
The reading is 45 (°C)
